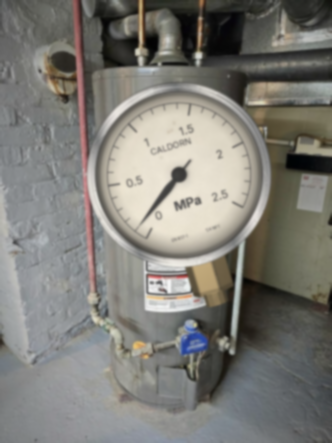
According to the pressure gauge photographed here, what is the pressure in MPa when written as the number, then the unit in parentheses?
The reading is 0.1 (MPa)
